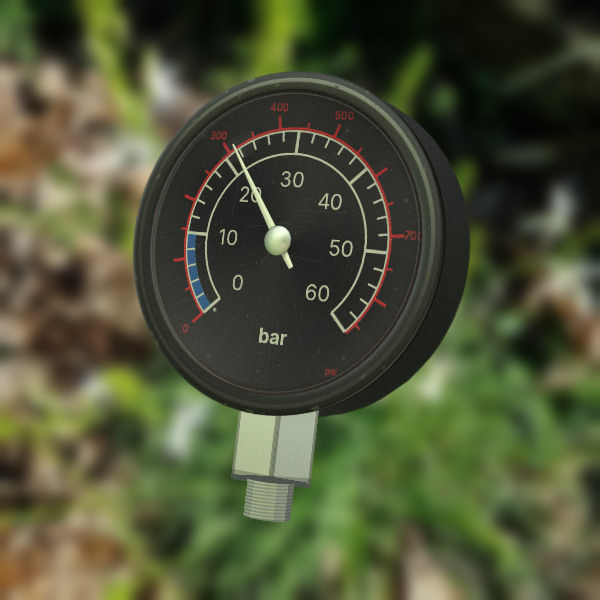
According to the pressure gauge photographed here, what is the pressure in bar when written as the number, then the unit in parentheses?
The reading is 22 (bar)
